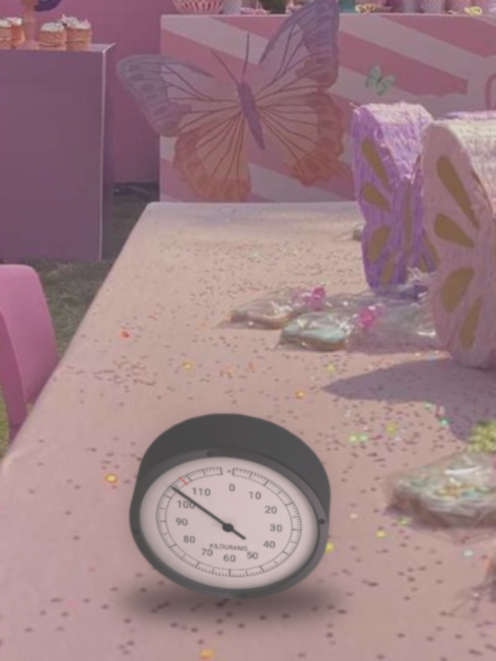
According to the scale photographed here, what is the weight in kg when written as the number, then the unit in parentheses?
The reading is 105 (kg)
